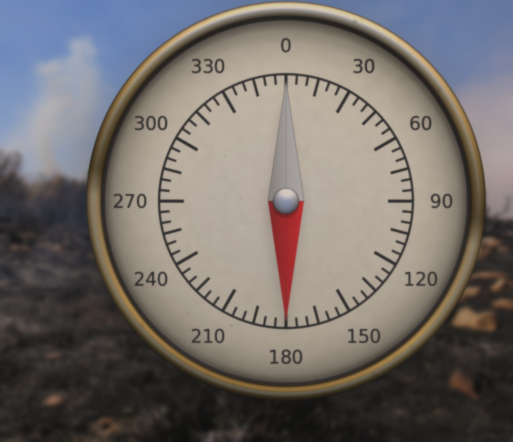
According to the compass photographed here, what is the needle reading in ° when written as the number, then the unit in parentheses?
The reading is 180 (°)
